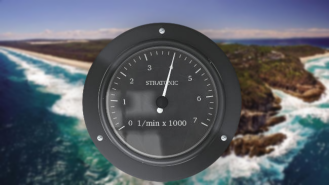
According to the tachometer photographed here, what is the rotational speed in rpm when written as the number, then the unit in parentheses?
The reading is 4000 (rpm)
